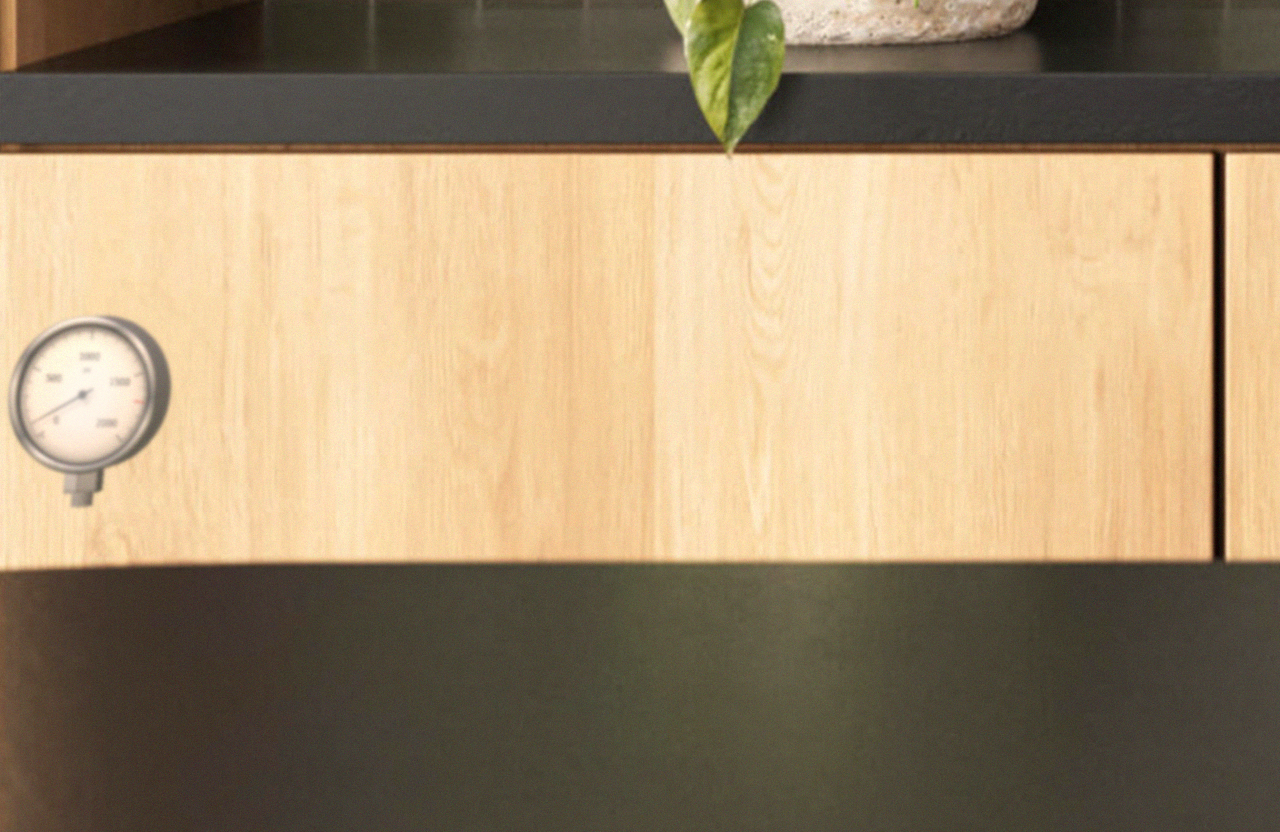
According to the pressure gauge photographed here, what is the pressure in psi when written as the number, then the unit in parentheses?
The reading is 100 (psi)
